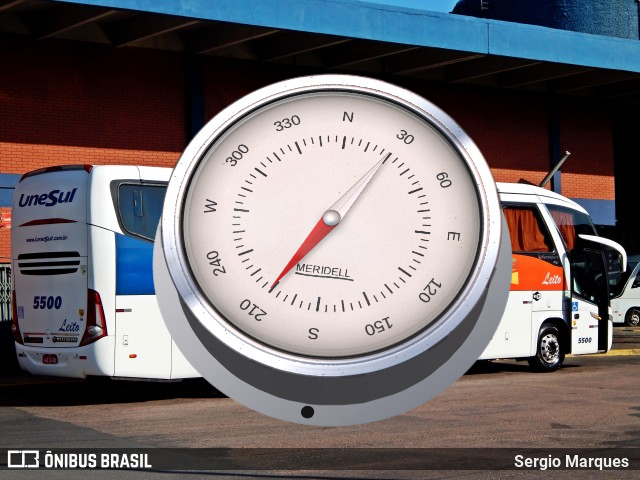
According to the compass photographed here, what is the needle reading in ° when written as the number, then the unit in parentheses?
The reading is 210 (°)
